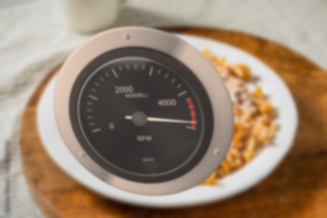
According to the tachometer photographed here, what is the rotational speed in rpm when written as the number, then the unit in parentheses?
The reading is 4800 (rpm)
